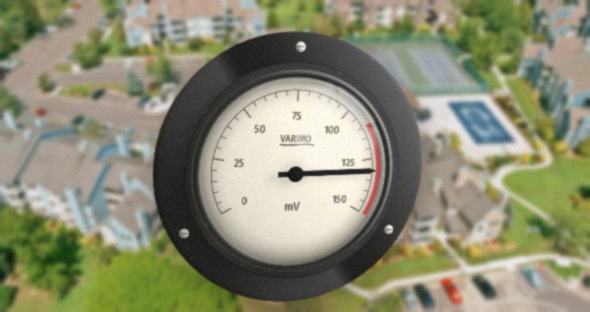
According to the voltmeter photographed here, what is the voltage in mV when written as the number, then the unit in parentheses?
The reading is 130 (mV)
